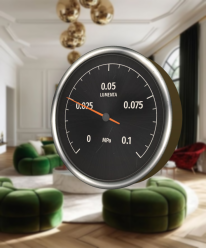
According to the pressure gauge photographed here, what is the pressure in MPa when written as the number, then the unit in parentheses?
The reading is 0.025 (MPa)
